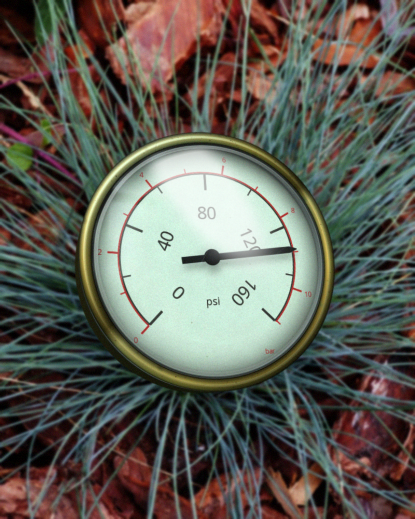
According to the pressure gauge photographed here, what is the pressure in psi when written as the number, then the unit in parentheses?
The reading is 130 (psi)
